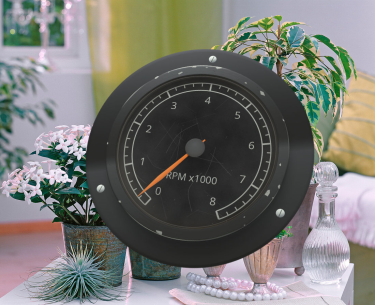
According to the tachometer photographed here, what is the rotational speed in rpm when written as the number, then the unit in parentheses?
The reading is 200 (rpm)
